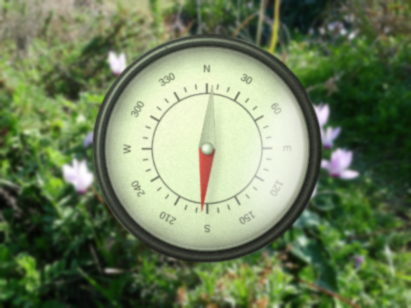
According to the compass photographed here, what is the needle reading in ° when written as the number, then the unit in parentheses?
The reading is 185 (°)
